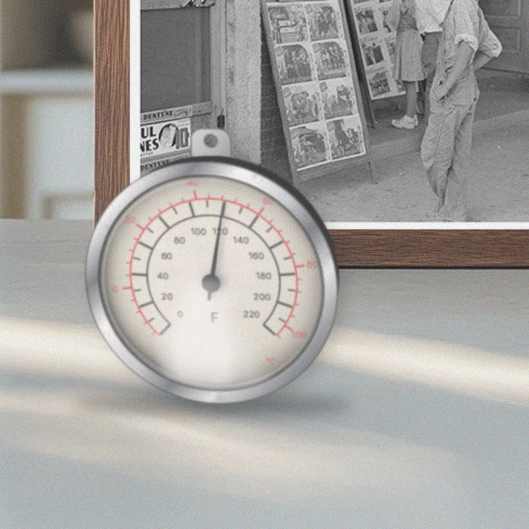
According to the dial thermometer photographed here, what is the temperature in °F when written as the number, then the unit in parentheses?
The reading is 120 (°F)
